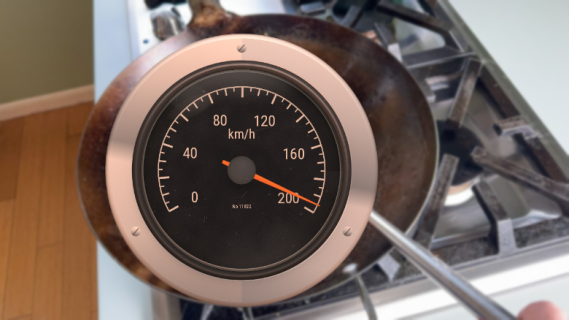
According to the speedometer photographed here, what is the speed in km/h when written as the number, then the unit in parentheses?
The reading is 195 (km/h)
